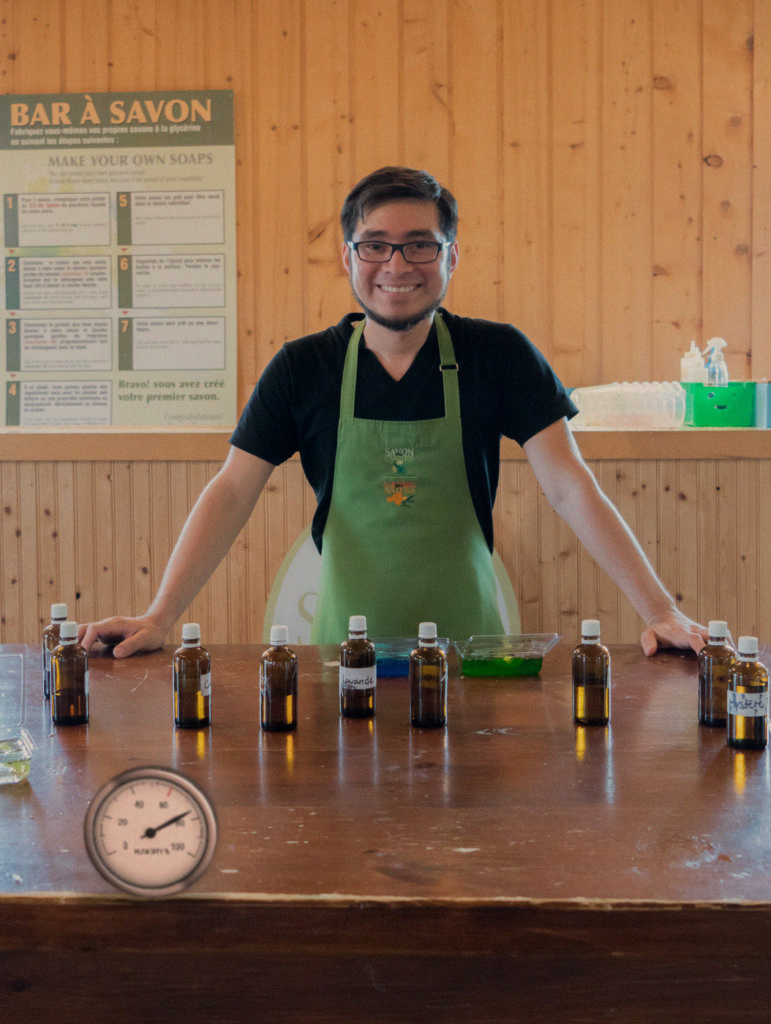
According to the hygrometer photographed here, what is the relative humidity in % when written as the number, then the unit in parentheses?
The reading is 75 (%)
